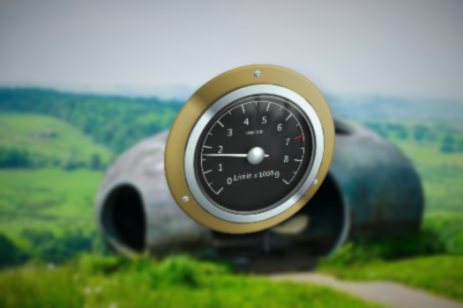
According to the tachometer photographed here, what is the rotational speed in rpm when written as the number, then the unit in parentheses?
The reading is 1750 (rpm)
